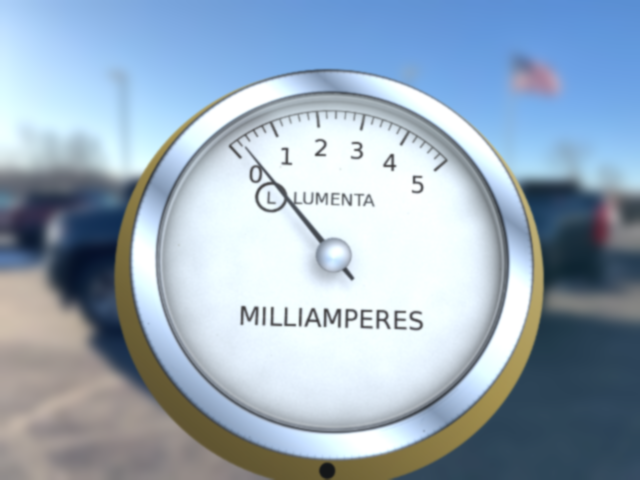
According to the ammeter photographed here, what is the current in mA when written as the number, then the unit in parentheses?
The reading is 0.2 (mA)
